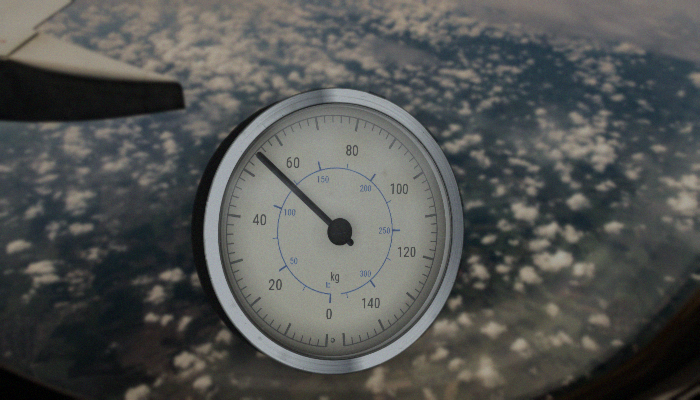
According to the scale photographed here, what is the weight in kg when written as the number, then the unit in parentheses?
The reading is 54 (kg)
